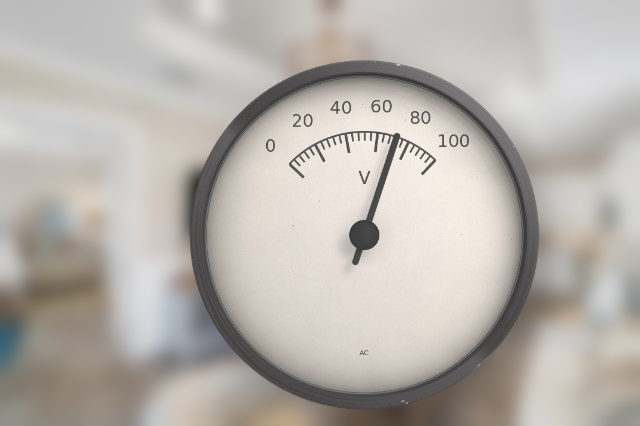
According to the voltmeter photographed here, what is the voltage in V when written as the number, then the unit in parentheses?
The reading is 72 (V)
